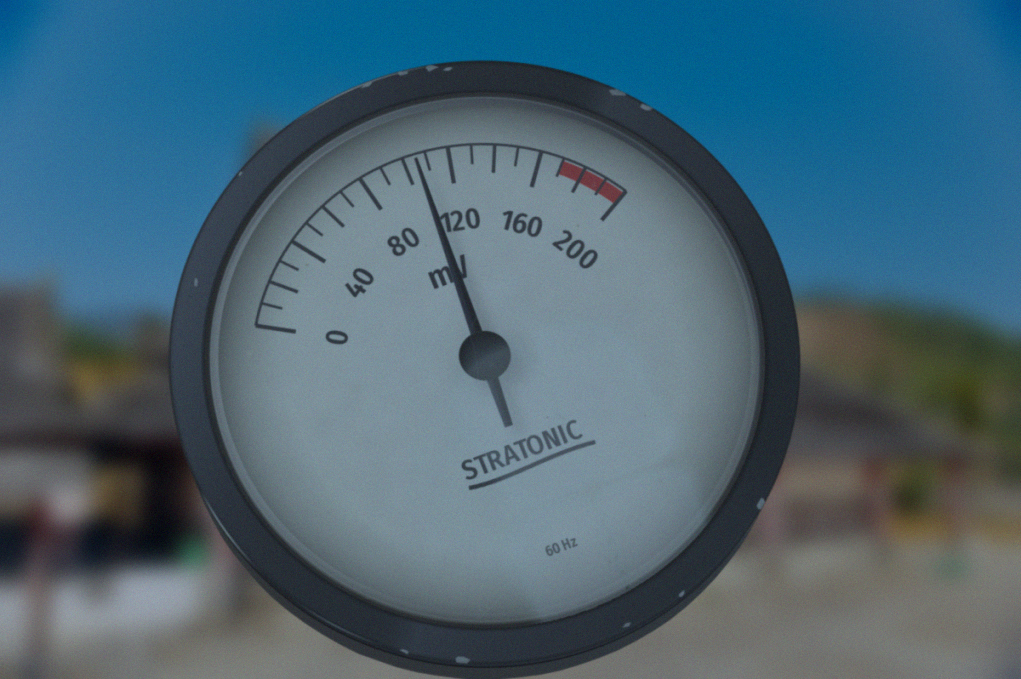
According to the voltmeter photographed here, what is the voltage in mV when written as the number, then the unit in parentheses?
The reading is 105 (mV)
